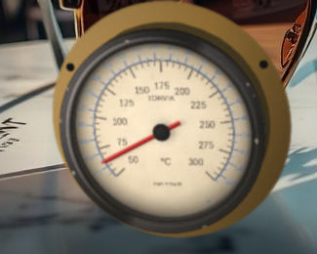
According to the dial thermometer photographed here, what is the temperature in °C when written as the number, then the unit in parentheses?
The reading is 65 (°C)
